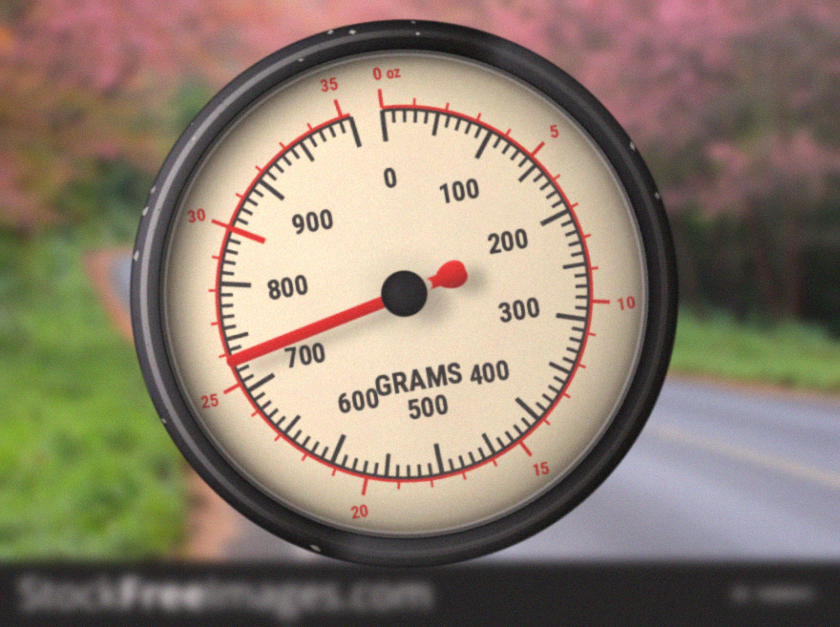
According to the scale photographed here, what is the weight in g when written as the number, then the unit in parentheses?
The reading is 730 (g)
